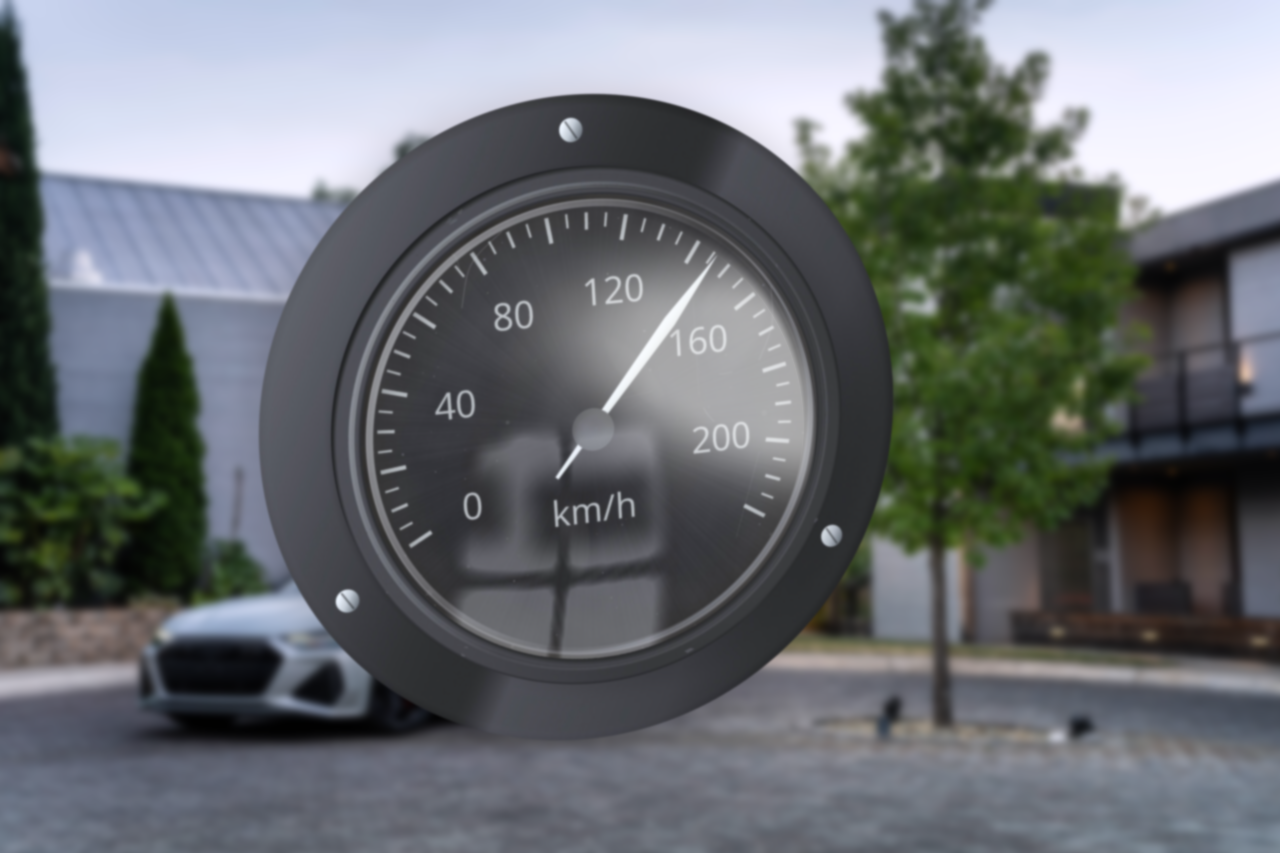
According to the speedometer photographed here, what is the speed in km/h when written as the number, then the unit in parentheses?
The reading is 145 (km/h)
